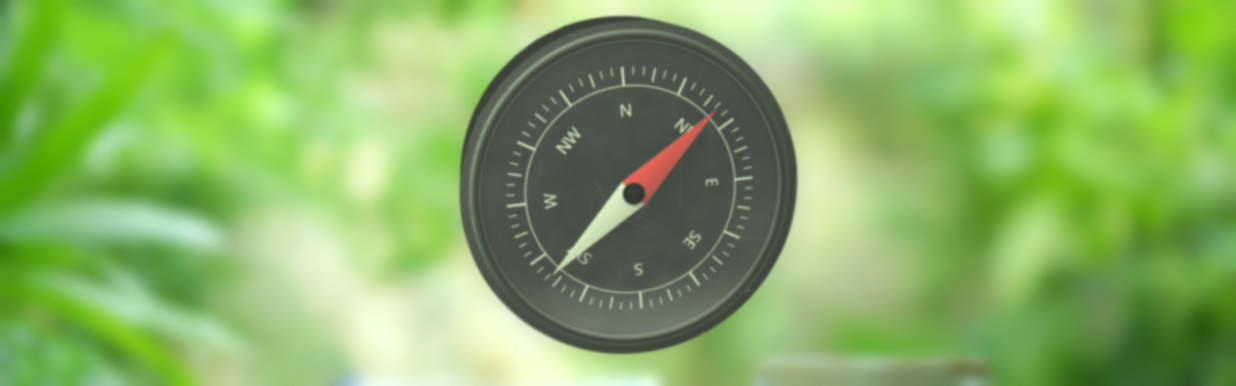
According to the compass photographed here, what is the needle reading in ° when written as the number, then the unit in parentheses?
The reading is 50 (°)
